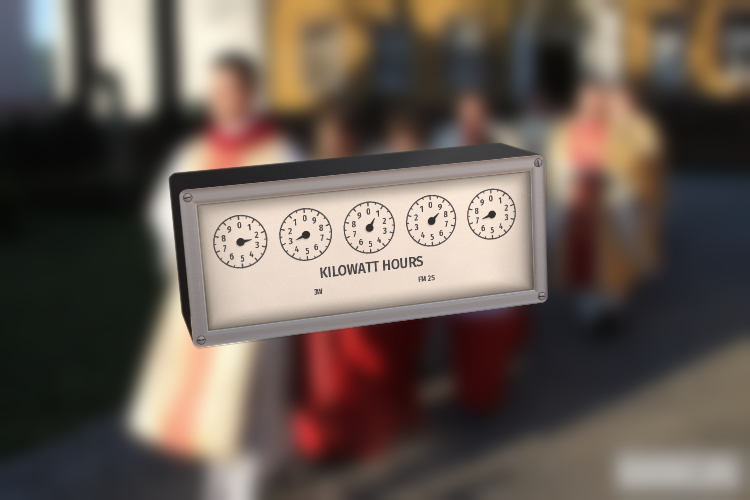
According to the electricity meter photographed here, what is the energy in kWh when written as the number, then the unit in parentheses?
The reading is 23087 (kWh)
